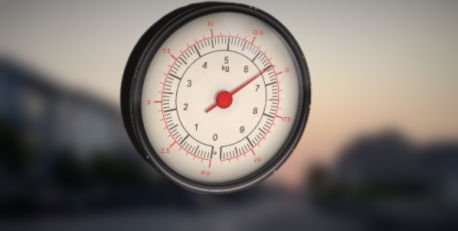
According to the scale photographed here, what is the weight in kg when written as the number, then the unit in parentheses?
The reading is 6.5 (kg)
